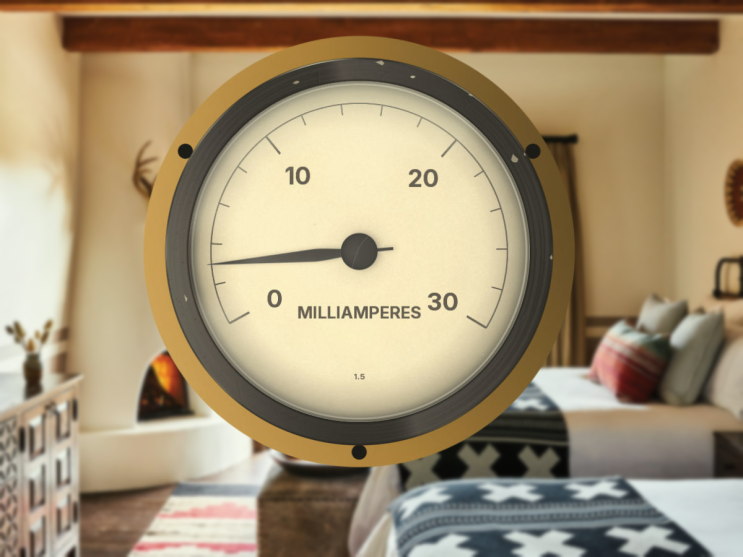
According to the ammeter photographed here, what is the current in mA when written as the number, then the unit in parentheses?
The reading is 3 (mA)
